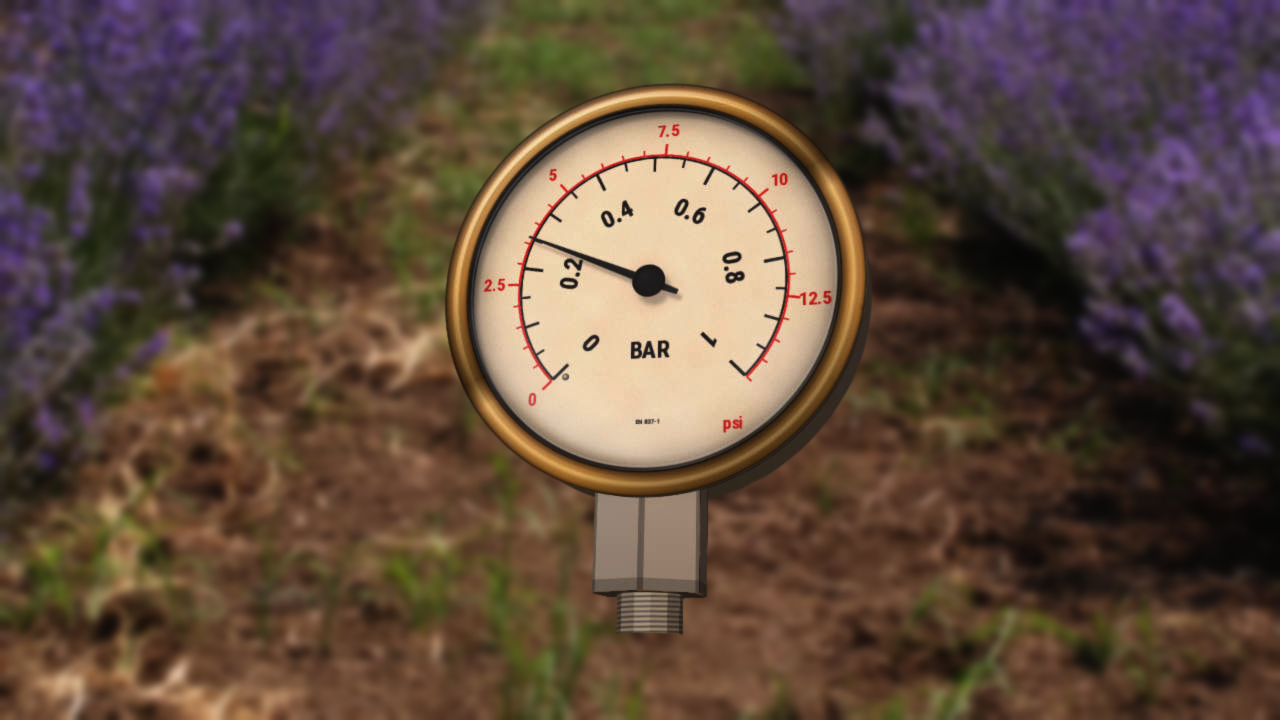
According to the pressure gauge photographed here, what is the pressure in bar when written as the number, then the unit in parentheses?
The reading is 0.25 (bar)
